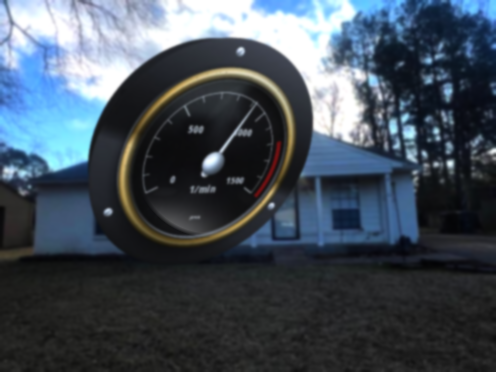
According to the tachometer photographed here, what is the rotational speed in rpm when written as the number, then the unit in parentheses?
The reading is 900 (rpm)
